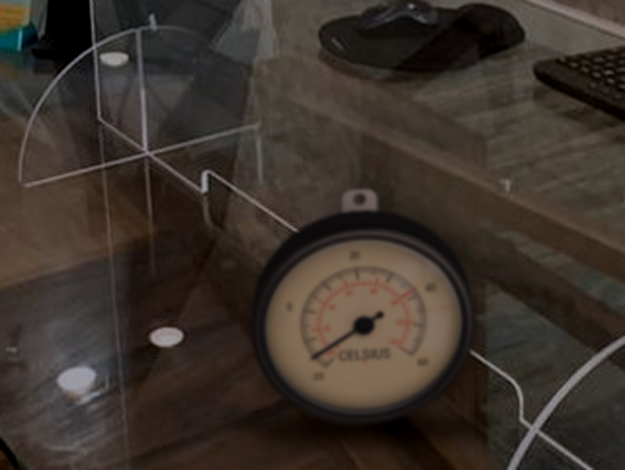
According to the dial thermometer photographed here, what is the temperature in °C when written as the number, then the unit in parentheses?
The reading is -15 (°C)
